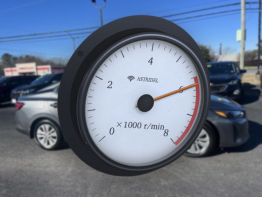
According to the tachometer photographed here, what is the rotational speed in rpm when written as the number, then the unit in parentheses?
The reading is 6000 (rpm)
